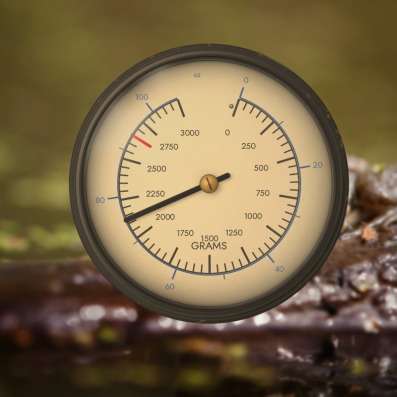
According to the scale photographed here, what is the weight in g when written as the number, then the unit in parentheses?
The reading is 2125 (g)
